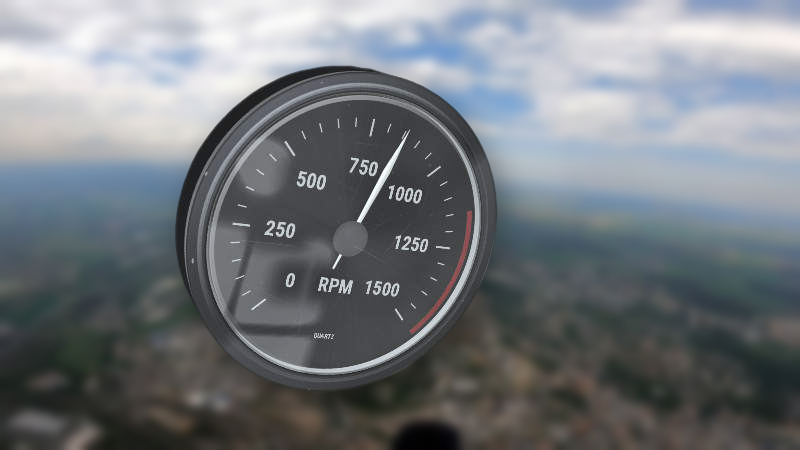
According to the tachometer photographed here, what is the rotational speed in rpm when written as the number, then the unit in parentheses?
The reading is 850 (rpm)
